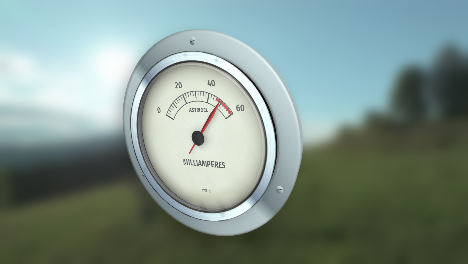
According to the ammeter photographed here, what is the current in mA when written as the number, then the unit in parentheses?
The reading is 50 (mA)
